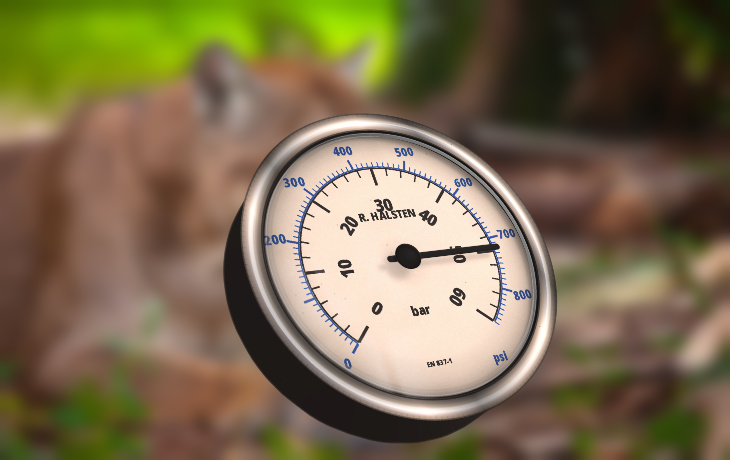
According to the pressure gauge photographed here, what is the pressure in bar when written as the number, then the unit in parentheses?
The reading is 50 (bar)
